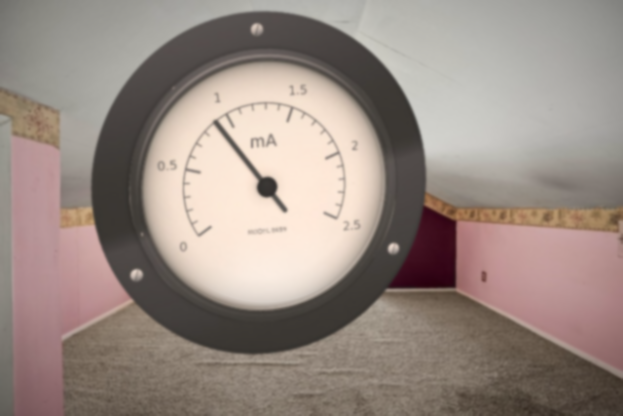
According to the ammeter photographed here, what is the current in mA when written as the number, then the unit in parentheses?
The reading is 0.9 (mA)
